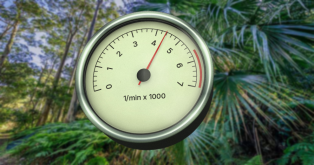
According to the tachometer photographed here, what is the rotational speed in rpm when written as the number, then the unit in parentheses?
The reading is 4400 (rpm)
